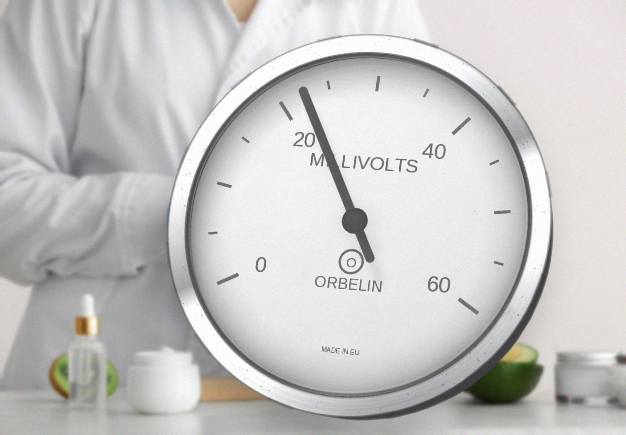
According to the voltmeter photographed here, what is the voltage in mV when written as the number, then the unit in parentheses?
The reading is 22.5 (mV)
